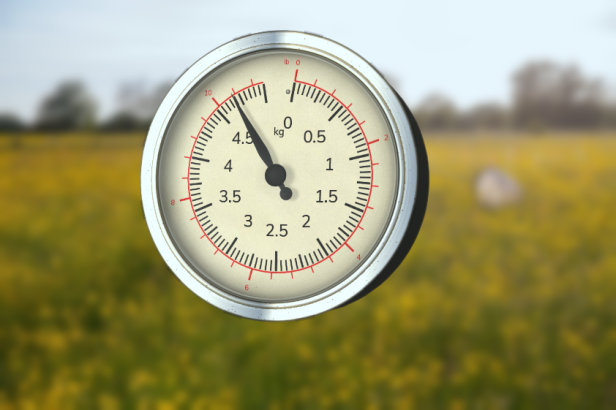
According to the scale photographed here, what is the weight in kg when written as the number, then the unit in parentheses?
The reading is 4.7 (kg)
